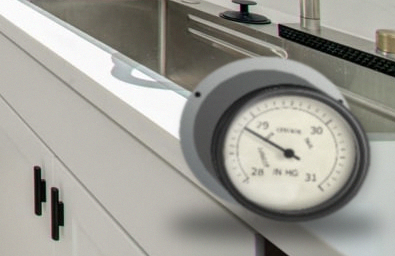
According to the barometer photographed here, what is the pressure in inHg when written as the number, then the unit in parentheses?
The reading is 28.8 (inHg)
